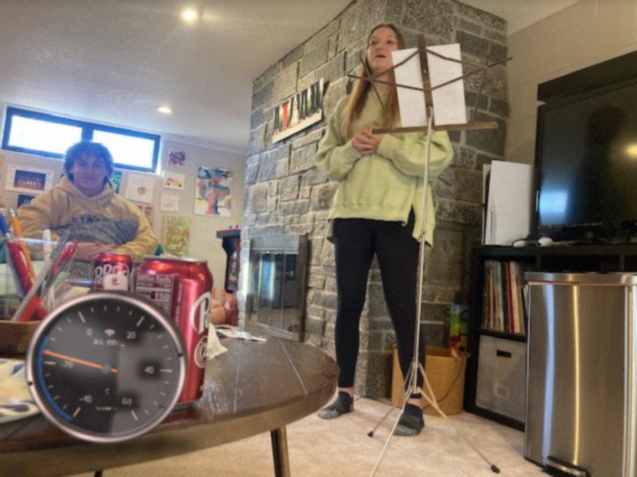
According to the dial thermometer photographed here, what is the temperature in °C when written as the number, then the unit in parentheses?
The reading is -16 (°C)
